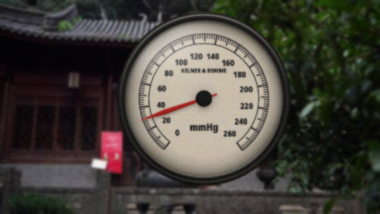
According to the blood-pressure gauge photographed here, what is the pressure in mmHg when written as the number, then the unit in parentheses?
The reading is 30 (mmHg)
